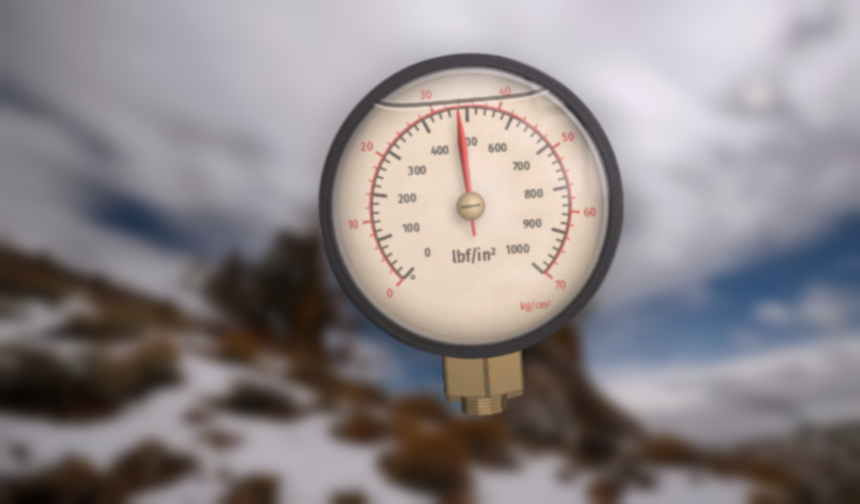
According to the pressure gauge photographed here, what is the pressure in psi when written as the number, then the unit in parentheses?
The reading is 480 (psi)
